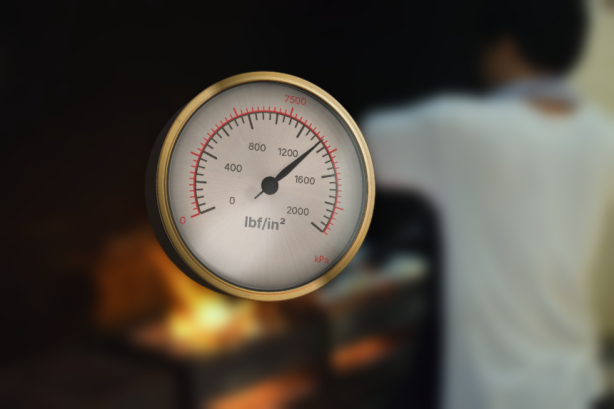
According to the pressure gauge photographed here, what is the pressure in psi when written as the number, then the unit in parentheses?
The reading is 1350 (psi)
